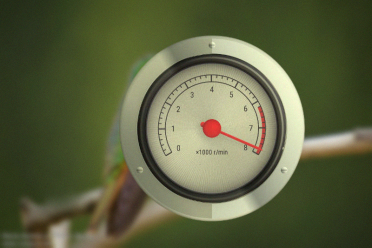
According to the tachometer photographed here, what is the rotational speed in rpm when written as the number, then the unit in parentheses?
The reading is 7800 (rpm)
